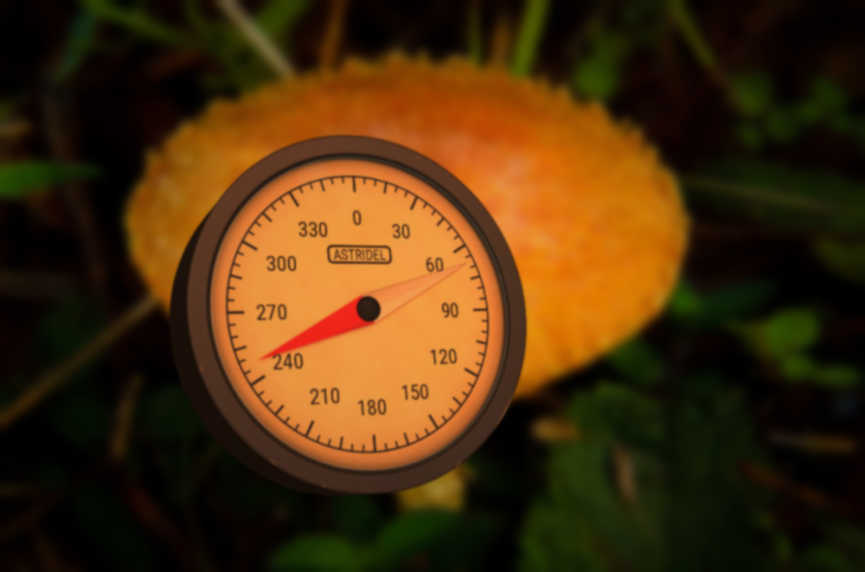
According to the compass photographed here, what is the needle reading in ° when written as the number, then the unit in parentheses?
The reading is 247.5 (°)
